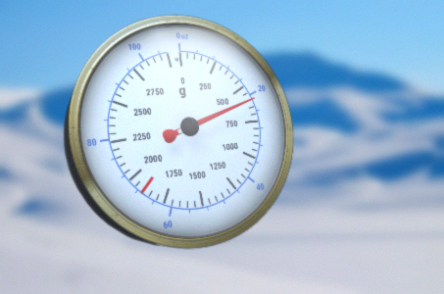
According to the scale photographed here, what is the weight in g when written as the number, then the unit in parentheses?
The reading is 600 (g)
